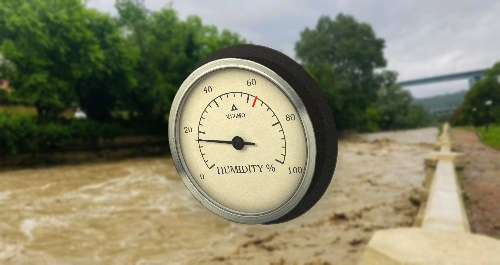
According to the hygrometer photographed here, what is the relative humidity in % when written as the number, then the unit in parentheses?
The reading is 16 (%)
